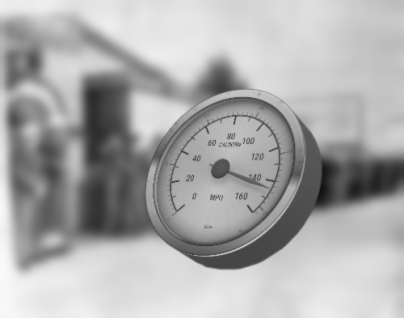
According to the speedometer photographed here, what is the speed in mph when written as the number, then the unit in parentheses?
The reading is 145 (mph)
